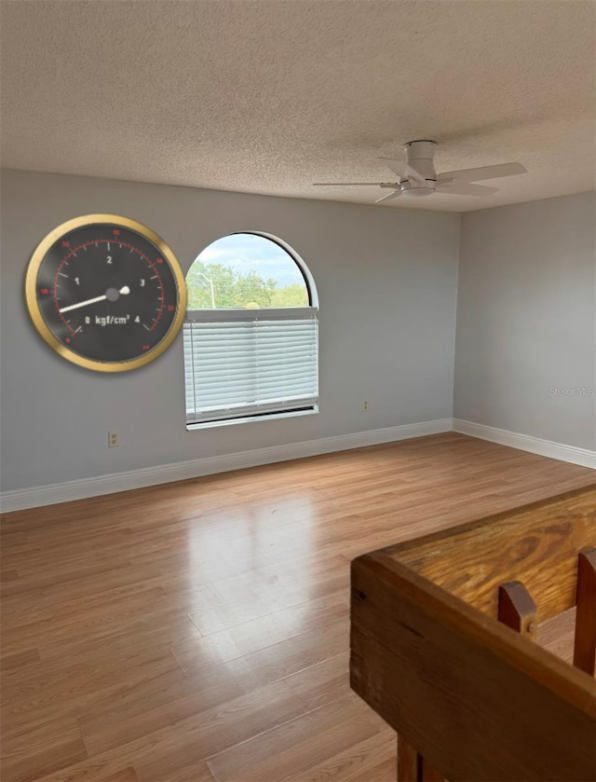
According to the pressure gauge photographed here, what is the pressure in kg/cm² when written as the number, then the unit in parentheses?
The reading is 0.4 (kg/cm²)
